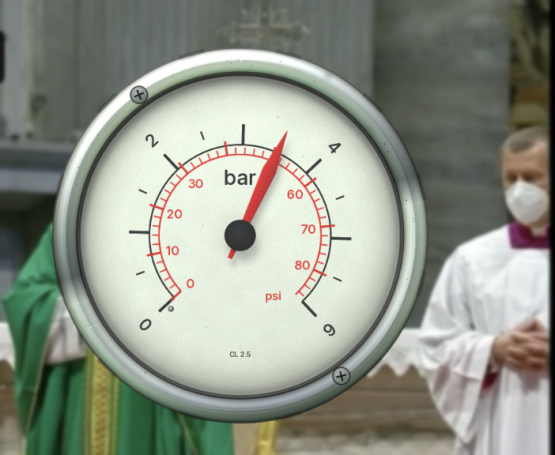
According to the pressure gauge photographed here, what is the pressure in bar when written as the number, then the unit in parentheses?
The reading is 3.5 (bar)
